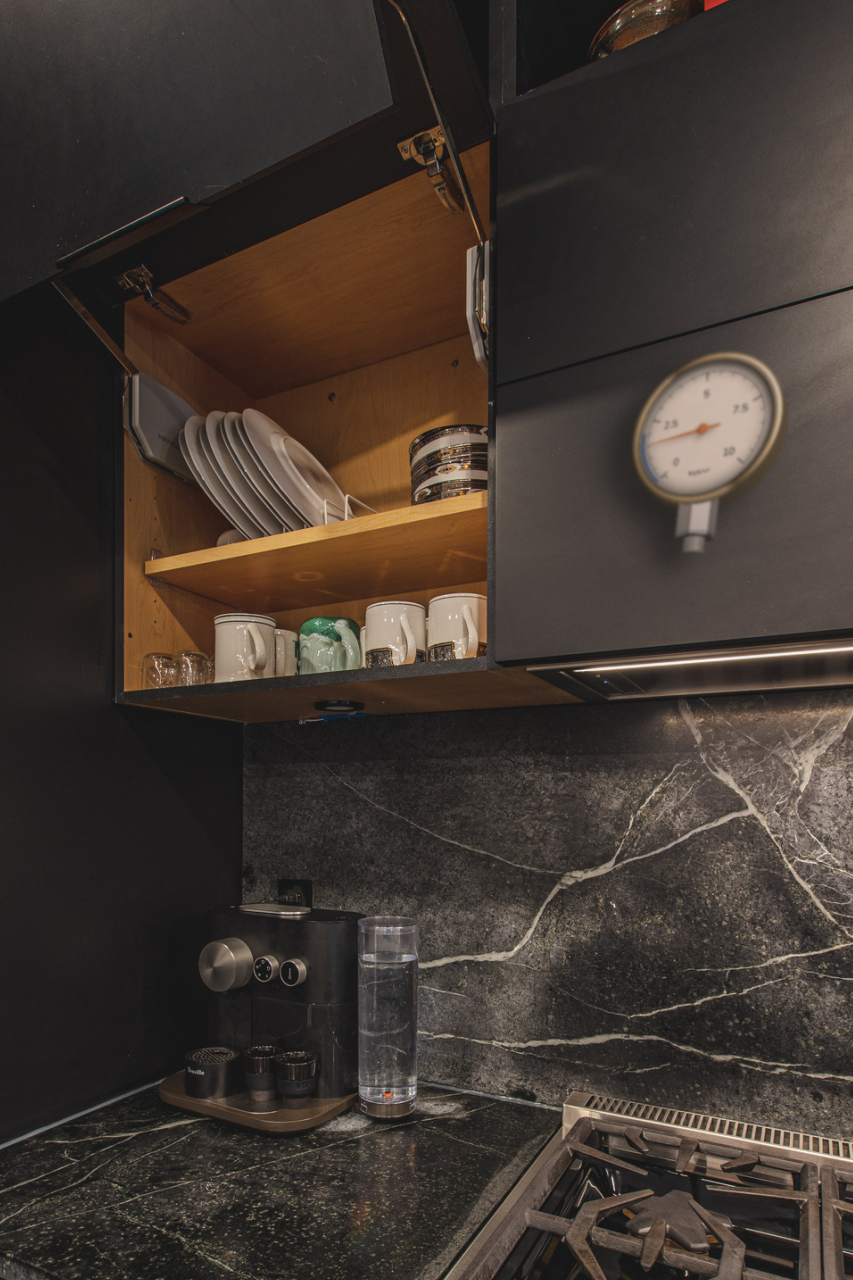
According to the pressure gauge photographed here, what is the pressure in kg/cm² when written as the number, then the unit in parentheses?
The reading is 1.5 (kg/cm²)
